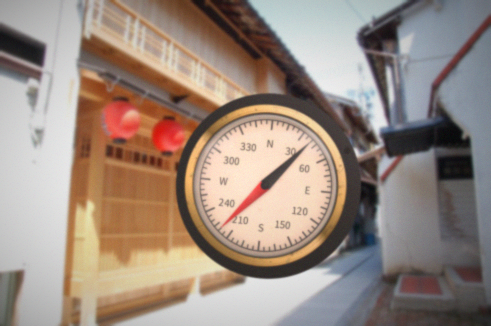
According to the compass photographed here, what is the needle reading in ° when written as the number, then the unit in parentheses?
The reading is 220 (°)
